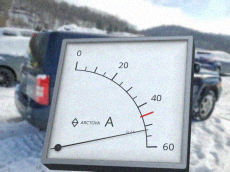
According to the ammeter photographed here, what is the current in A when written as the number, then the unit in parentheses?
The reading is 52.5 (A)
